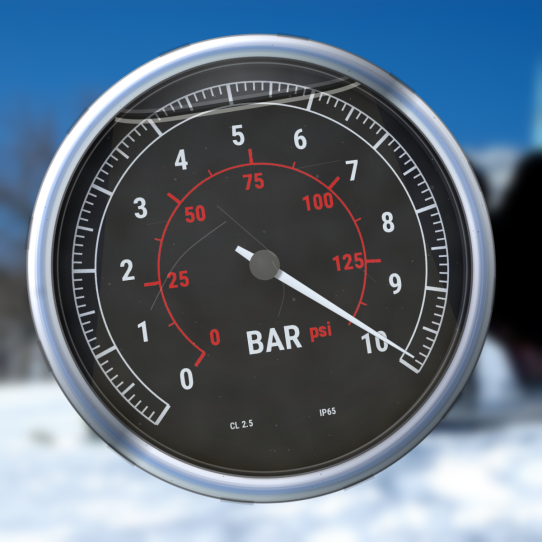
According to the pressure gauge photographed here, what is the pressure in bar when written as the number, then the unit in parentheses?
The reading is 9.9 (bar)
